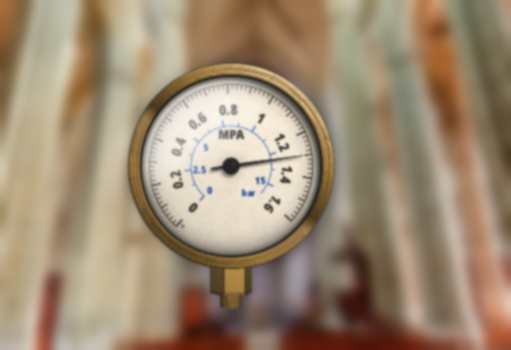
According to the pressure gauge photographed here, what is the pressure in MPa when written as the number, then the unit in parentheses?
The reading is 1.3 (MPa)
